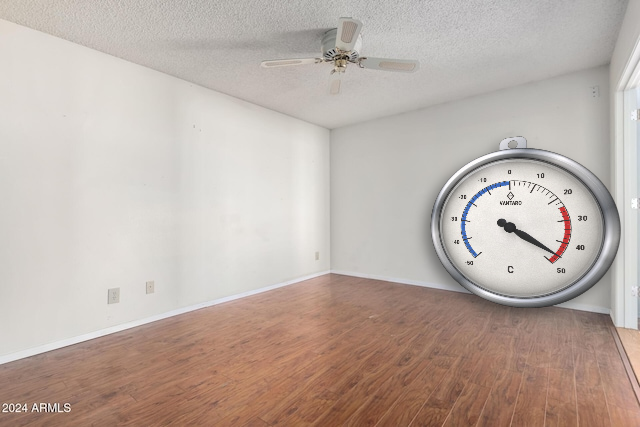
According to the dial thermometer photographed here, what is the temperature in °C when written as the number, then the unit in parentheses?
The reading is 46 (°C)
